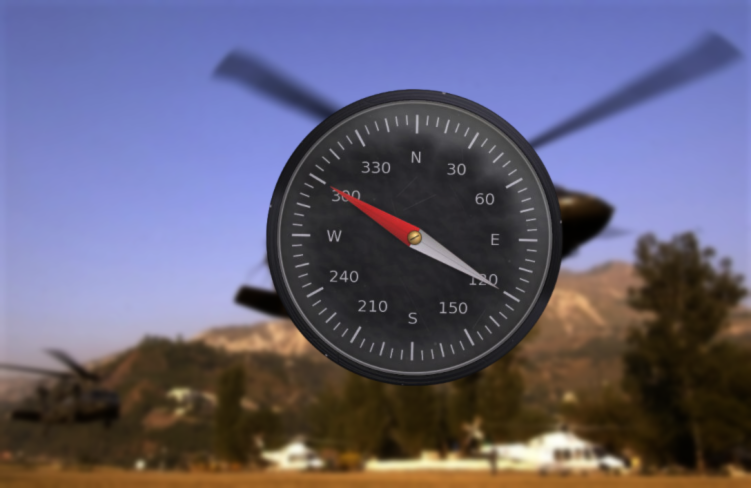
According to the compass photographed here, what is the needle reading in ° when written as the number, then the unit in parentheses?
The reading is 300 (°)
